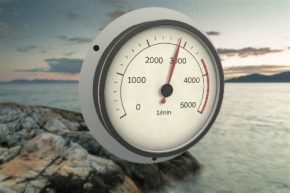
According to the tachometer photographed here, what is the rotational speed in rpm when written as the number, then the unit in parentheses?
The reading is 2800 (rpm)
